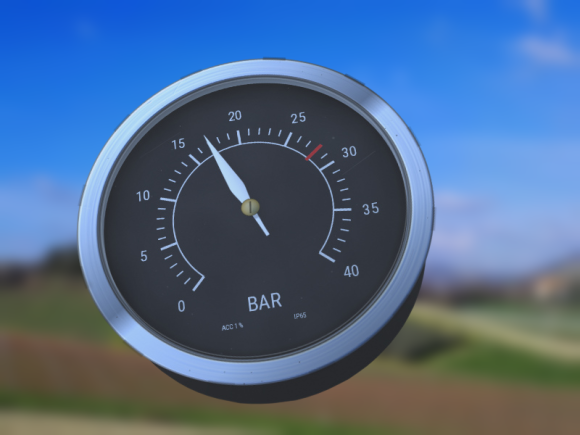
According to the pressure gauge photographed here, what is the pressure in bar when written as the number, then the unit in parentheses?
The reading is 17 (bar)
